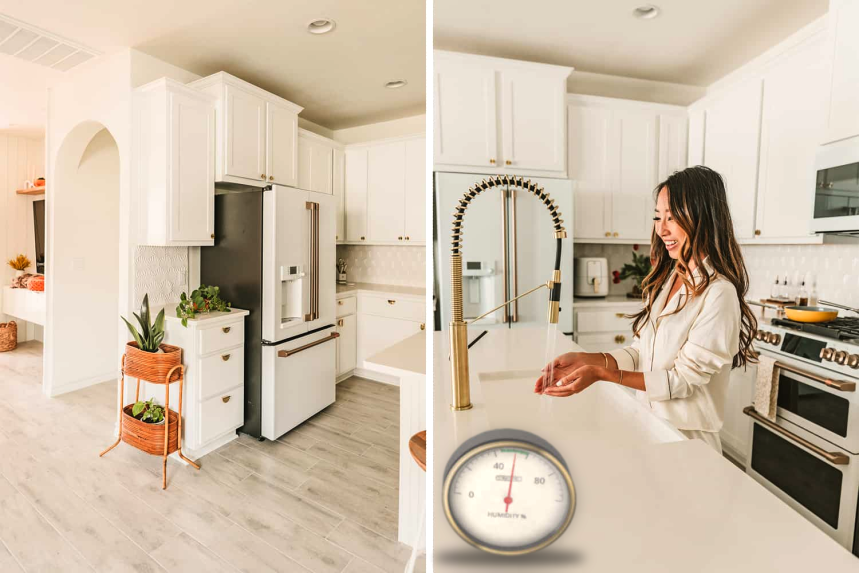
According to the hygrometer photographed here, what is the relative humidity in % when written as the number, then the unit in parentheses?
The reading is 52 (%)
